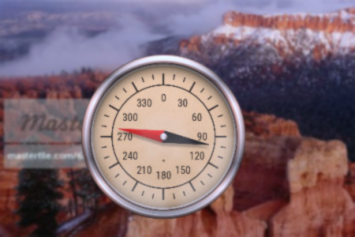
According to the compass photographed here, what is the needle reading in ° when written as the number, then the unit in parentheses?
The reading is 280 (°)
